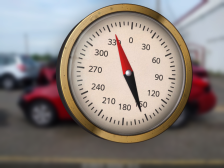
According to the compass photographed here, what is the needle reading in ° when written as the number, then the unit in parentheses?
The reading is 335 (°)
